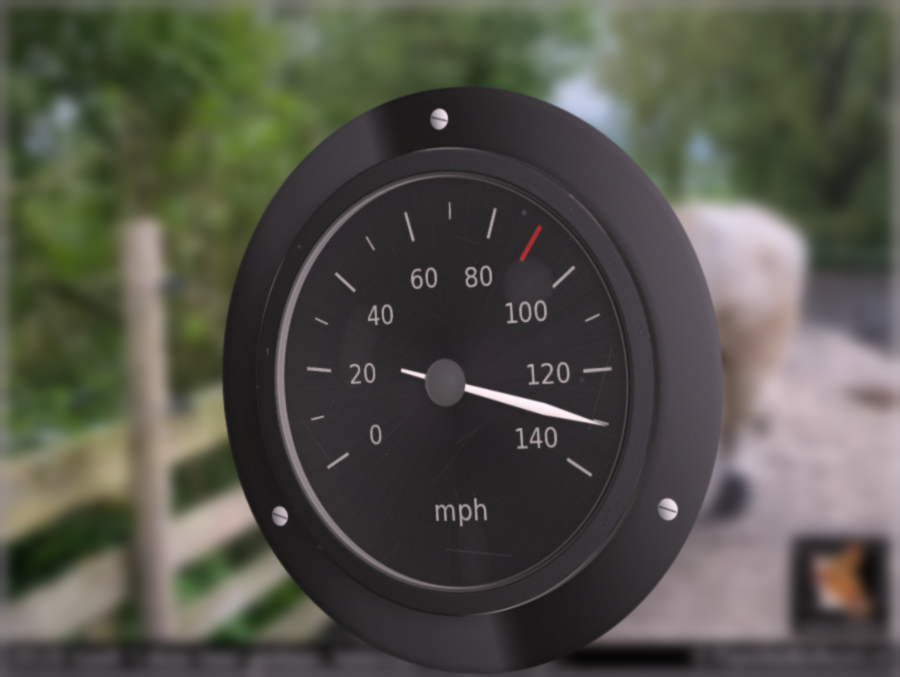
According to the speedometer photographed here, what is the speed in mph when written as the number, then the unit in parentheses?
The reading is 130 (mph)
